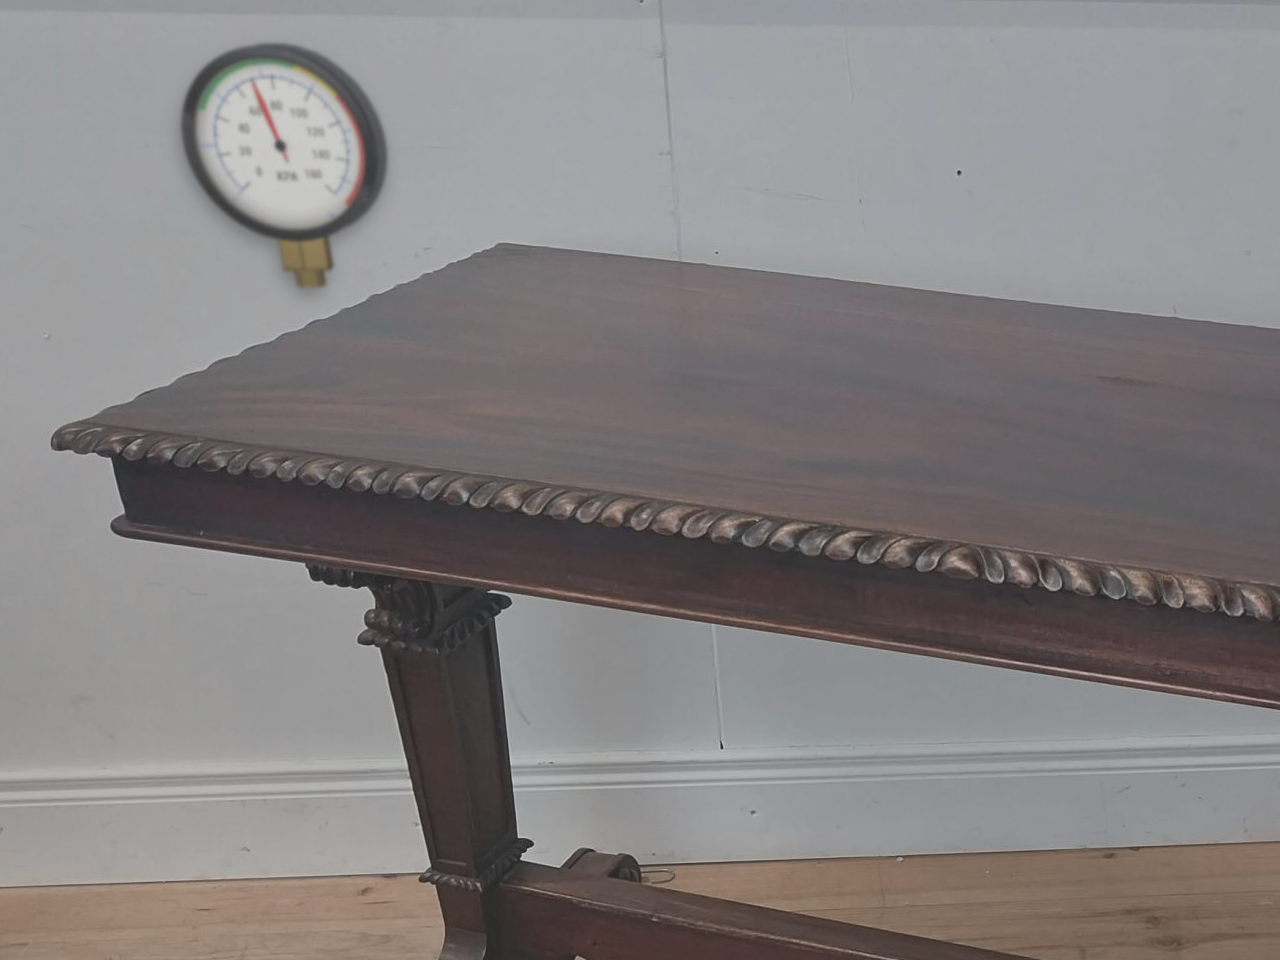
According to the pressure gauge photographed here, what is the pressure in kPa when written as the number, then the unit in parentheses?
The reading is 70 (kPa)
